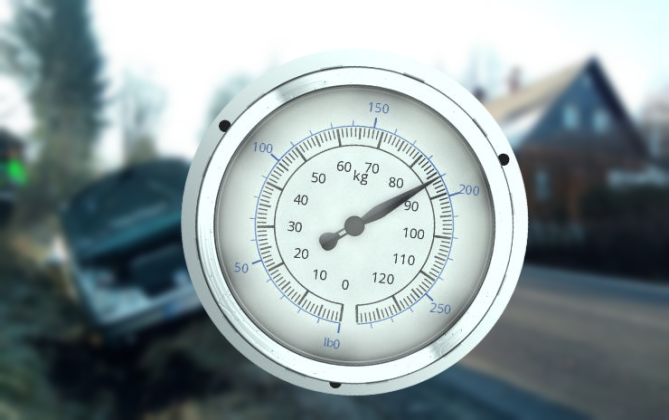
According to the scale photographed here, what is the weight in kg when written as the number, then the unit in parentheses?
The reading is 86 (kg)
